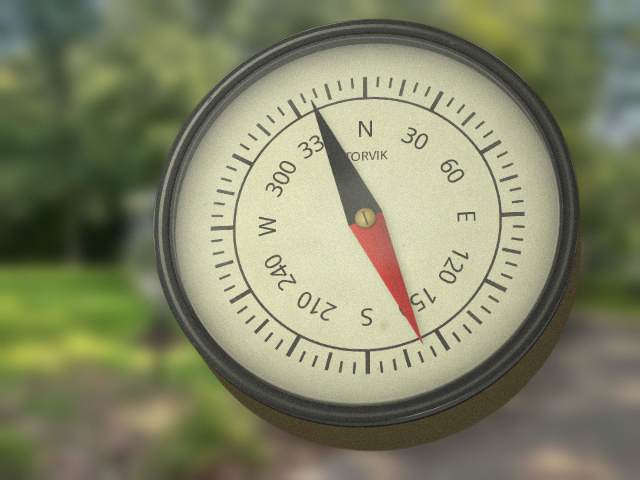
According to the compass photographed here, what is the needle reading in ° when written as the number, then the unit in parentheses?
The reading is 157.5 (°)
